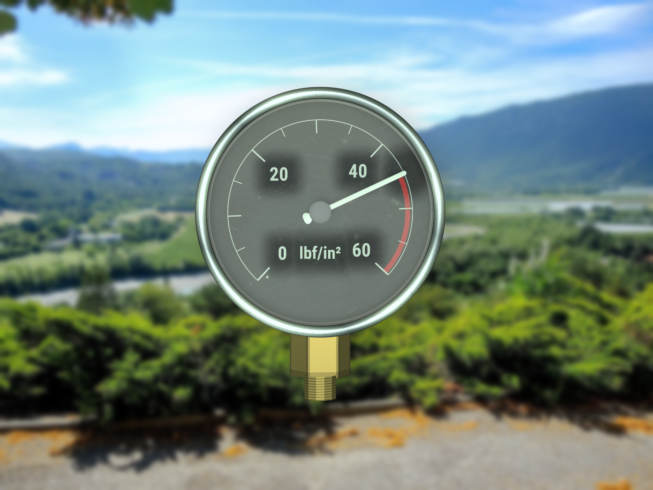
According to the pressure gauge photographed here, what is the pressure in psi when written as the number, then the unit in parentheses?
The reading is 45 (psi)
